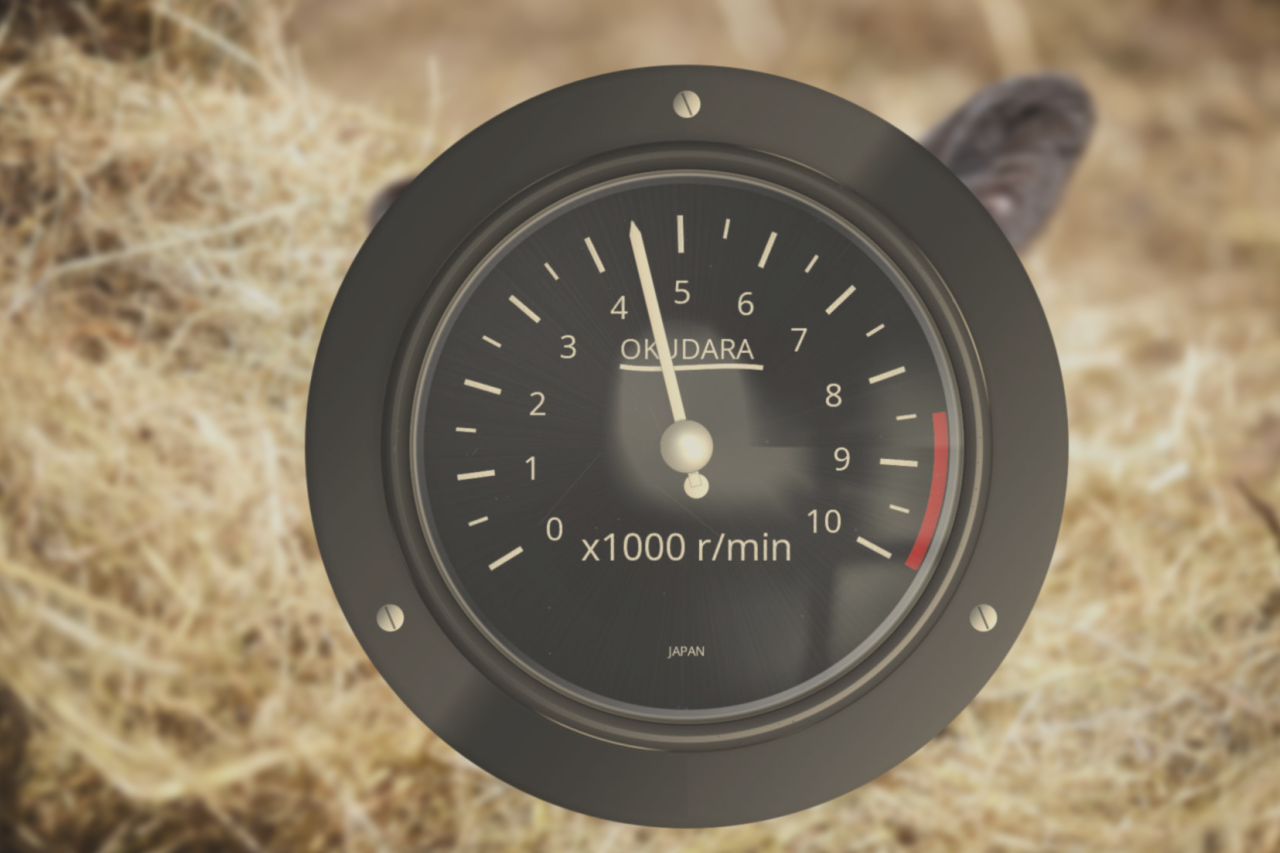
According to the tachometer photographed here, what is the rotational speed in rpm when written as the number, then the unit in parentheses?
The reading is 4500 (rpm)
